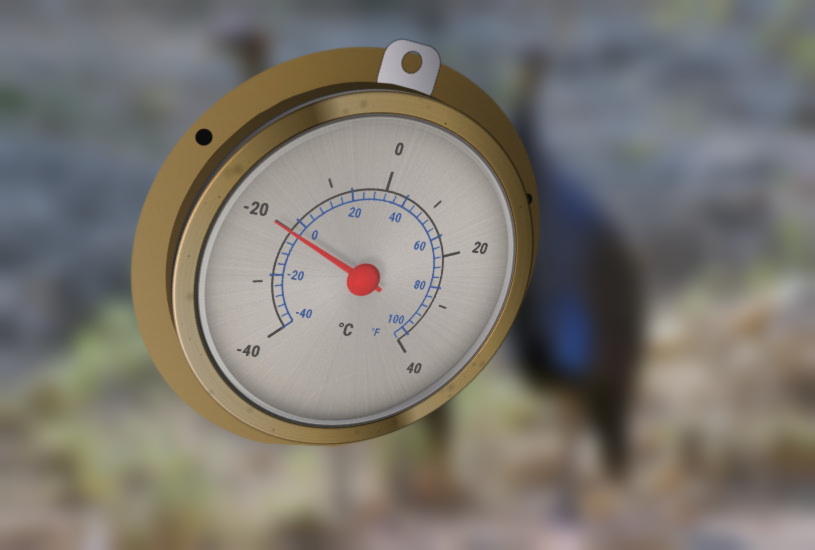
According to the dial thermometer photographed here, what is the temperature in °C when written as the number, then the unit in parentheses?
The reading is -20 (°C)
